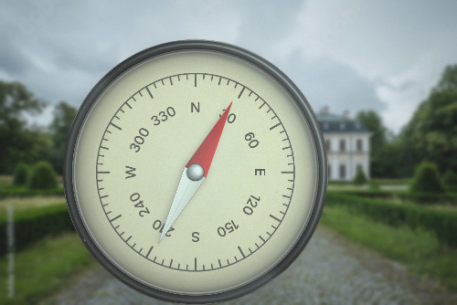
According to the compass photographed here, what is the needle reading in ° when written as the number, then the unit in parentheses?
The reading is 27.5 (°)
